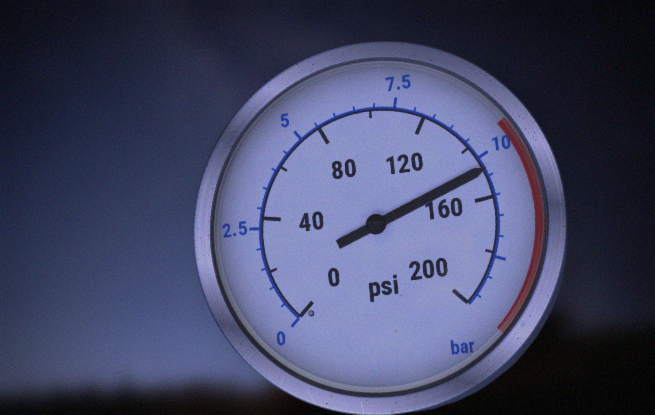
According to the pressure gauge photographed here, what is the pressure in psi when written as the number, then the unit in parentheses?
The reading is 150 (psi)
